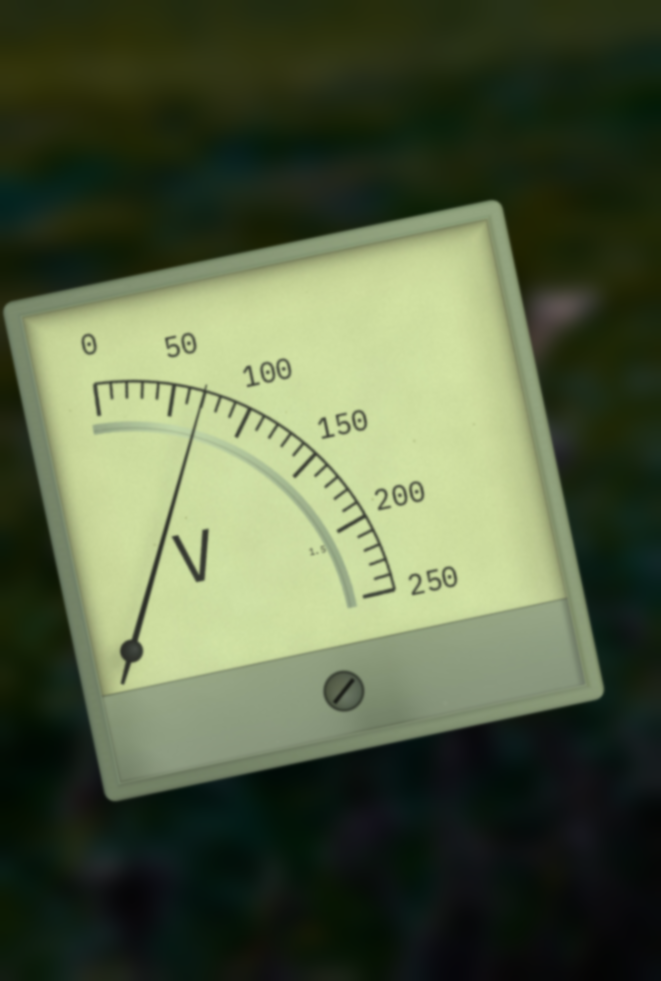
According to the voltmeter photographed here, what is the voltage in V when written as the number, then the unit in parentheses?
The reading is 70 (V)
